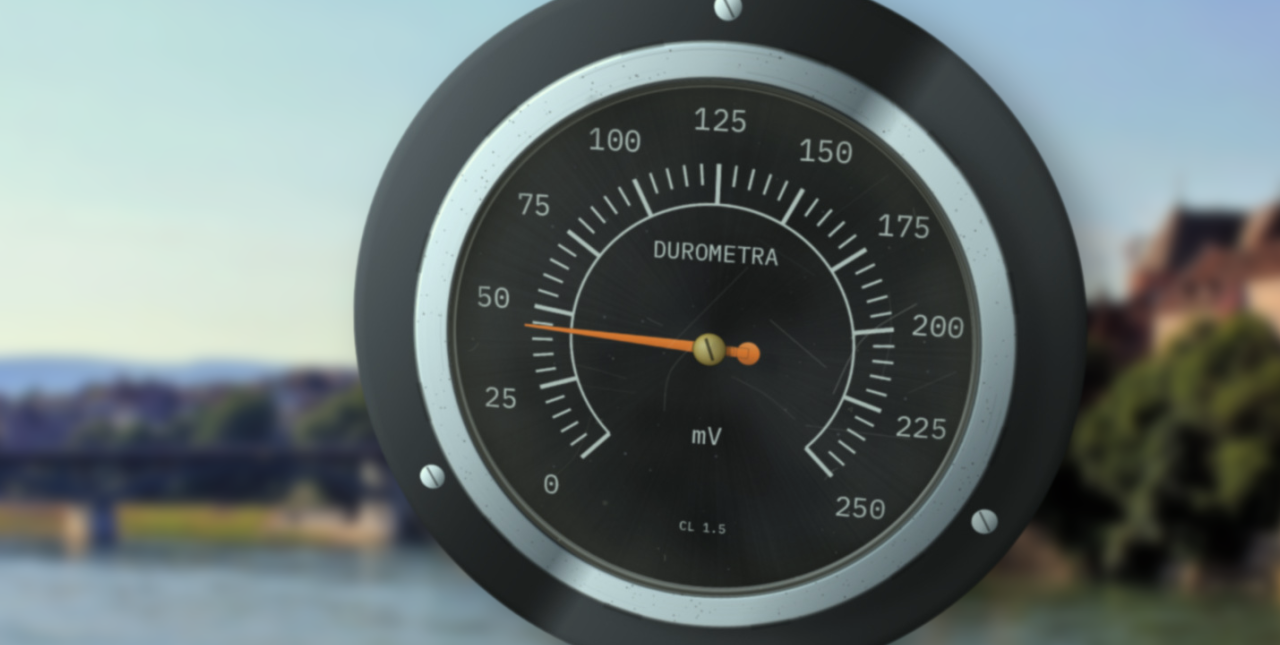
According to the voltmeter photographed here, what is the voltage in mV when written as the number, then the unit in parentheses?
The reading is 45 (mV)
